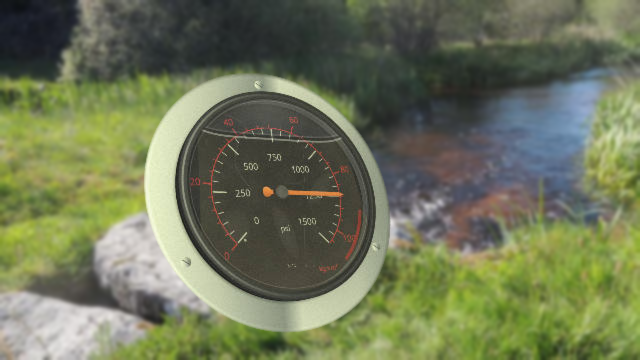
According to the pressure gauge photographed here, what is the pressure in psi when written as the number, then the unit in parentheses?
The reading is 1250 (psi)
